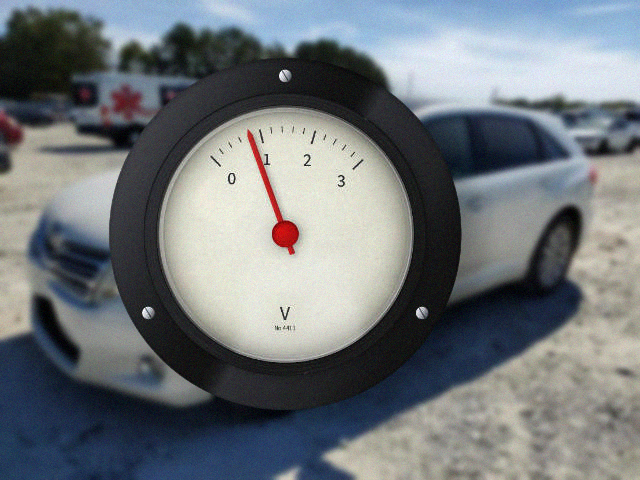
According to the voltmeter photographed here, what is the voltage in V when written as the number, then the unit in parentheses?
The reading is 0.8 (V)
